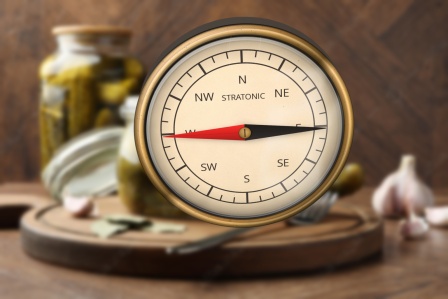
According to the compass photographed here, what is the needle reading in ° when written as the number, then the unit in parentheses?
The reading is 270 (°)
